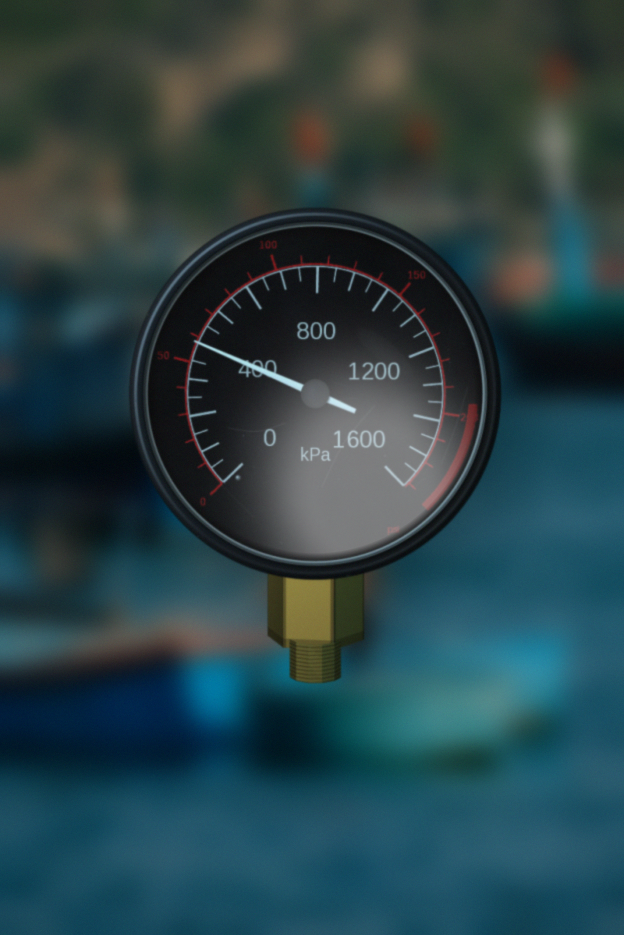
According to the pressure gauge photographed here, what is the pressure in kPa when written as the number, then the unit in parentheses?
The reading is 400 (kPa)
